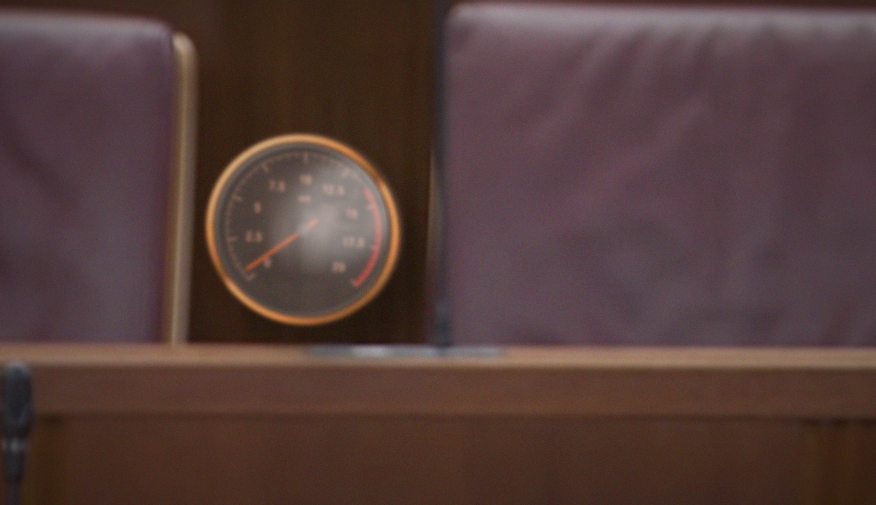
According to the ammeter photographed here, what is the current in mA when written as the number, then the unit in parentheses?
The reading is 0.5 (mA)
